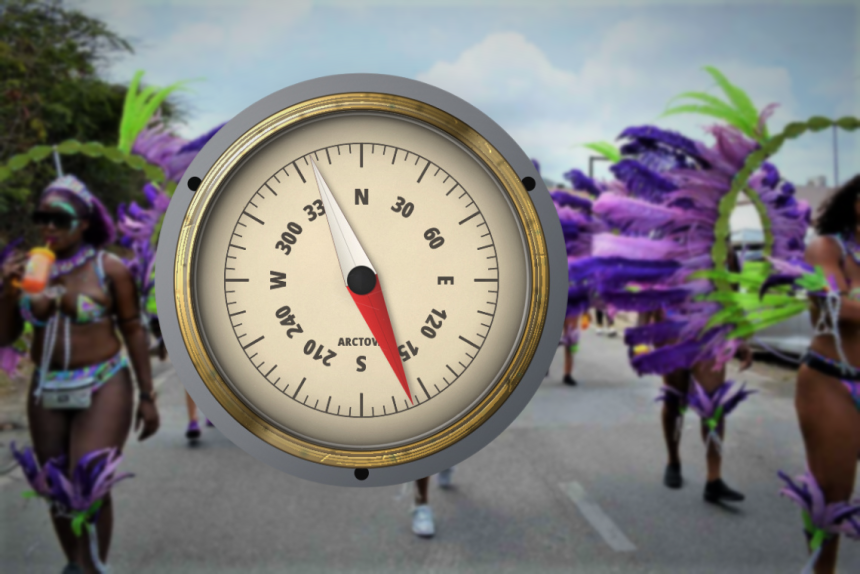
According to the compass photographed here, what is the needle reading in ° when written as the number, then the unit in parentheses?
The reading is 157.5 (°)
